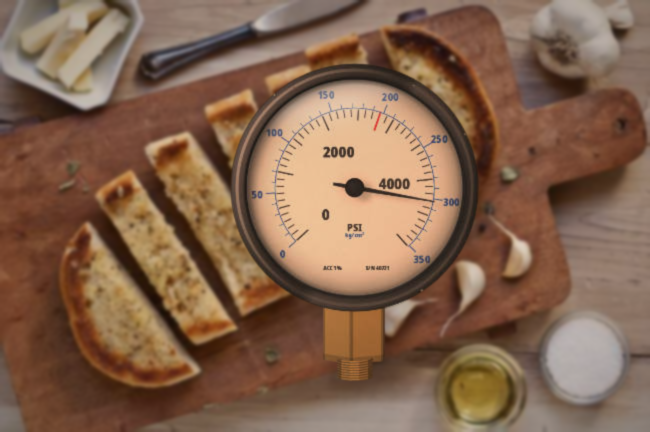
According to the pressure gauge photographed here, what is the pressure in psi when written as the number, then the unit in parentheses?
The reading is 4300 (psi)
